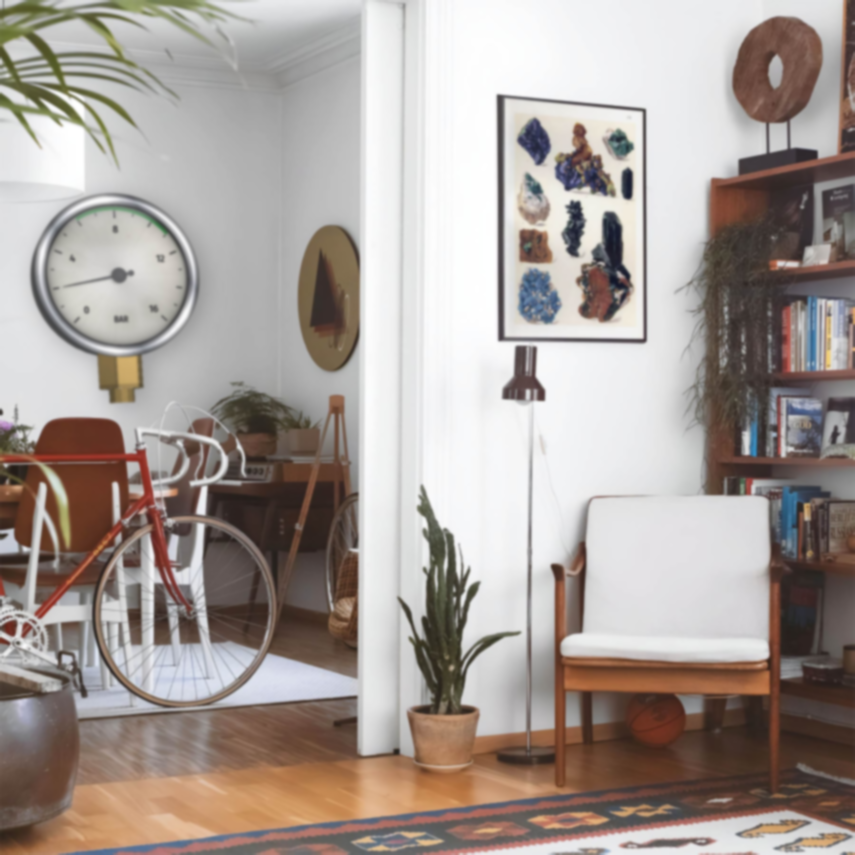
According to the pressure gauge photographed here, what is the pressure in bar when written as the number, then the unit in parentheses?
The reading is 2 (bar)
